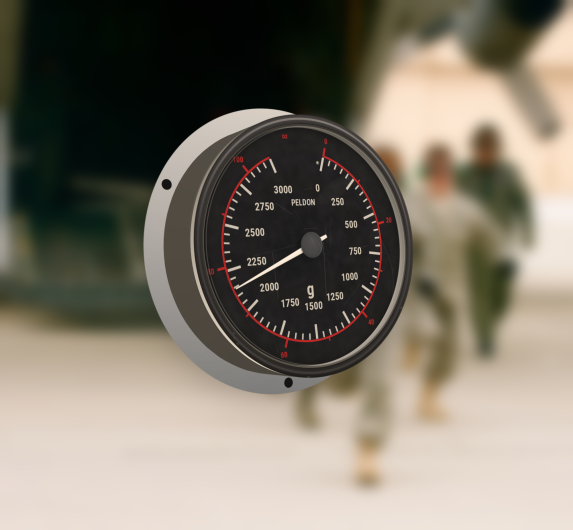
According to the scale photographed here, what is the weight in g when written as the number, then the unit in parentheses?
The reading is 2150 (g)
